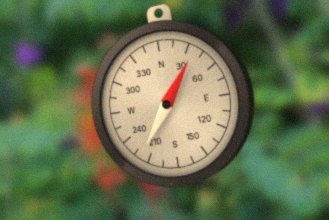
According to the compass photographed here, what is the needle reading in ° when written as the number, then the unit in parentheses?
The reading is 37.5 (°)
